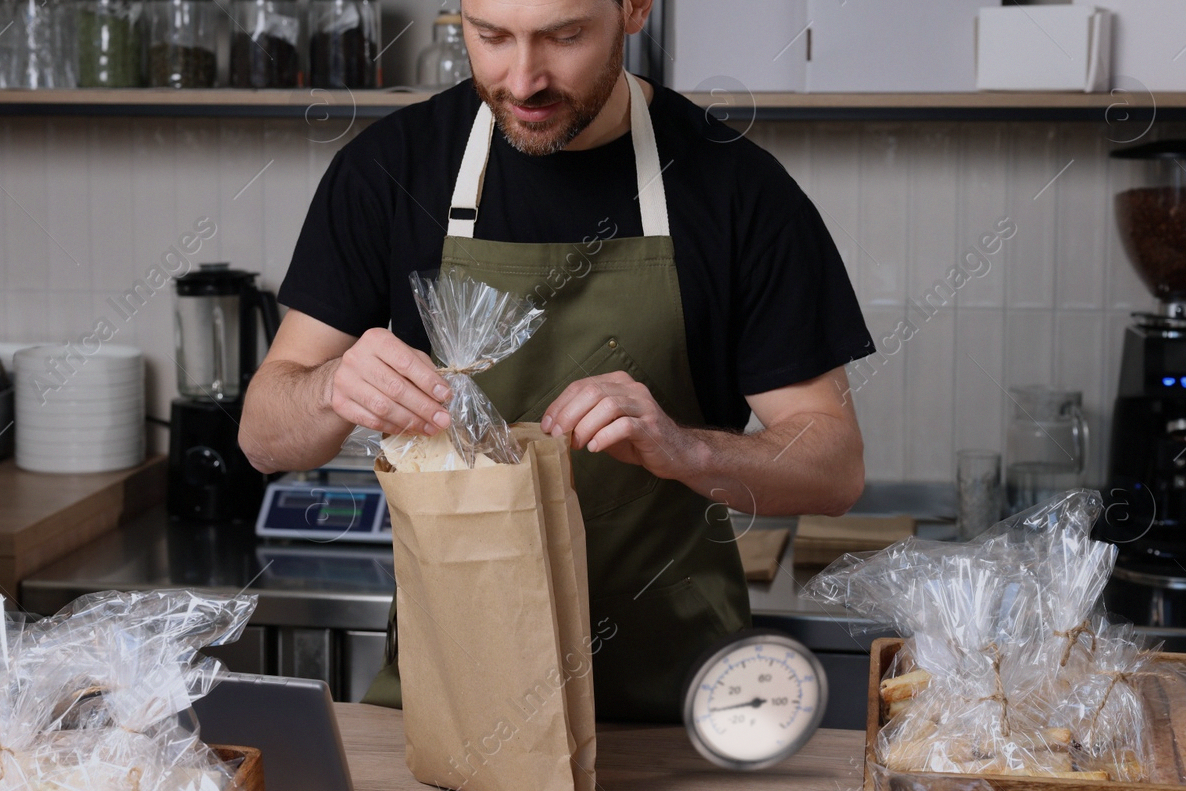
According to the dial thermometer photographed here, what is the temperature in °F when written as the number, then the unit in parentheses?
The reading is 0 (°F)
